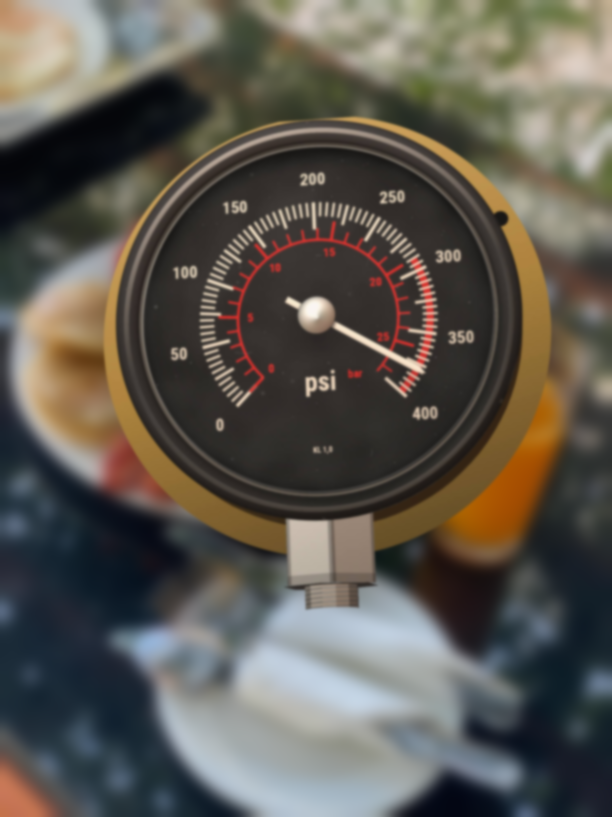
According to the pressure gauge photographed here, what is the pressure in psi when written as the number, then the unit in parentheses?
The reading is 380 (psi)
